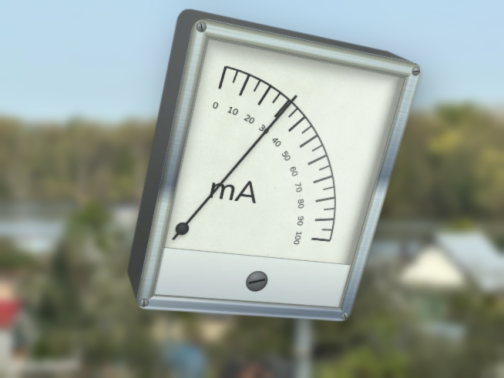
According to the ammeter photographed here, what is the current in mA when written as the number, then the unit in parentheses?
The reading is 30 (mA)
